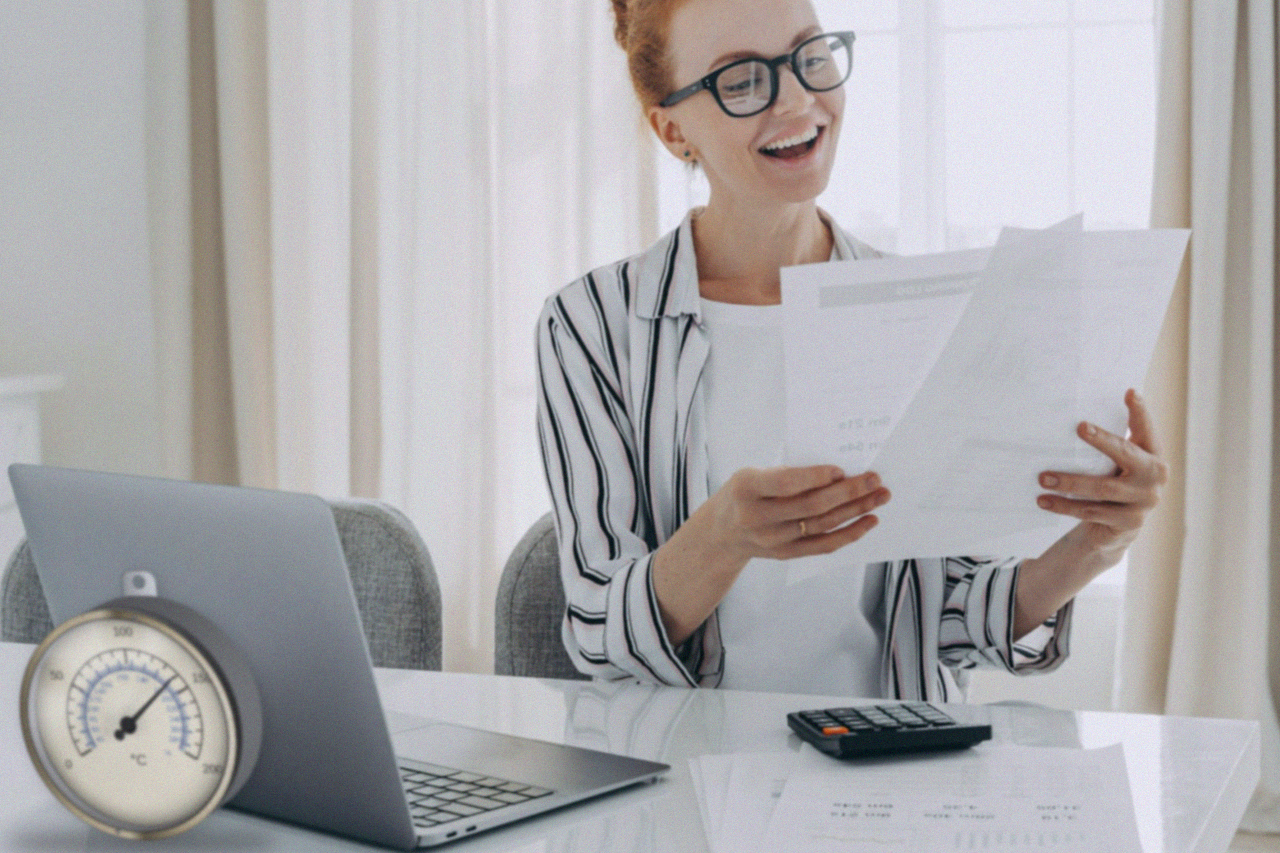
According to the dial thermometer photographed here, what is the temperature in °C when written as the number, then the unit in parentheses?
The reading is 140 (°C)
